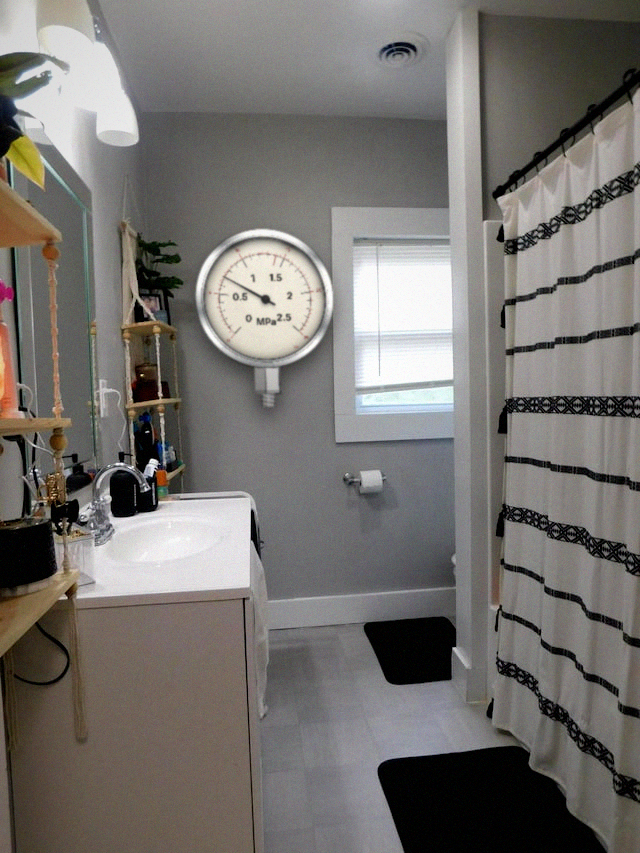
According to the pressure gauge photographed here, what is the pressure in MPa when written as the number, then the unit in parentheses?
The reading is 0.7 (MPa)
